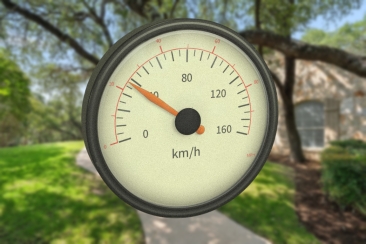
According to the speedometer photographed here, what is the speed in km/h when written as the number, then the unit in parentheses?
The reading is 37.5 (km/h)
